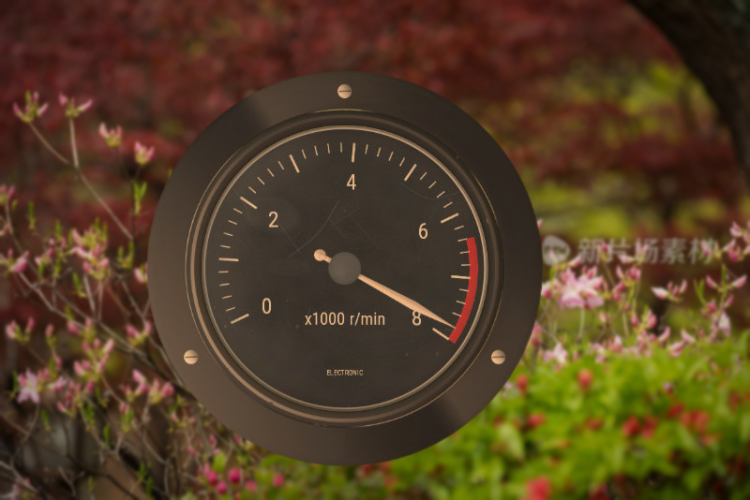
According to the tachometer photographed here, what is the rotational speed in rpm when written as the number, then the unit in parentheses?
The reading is 7800 (rpm)
